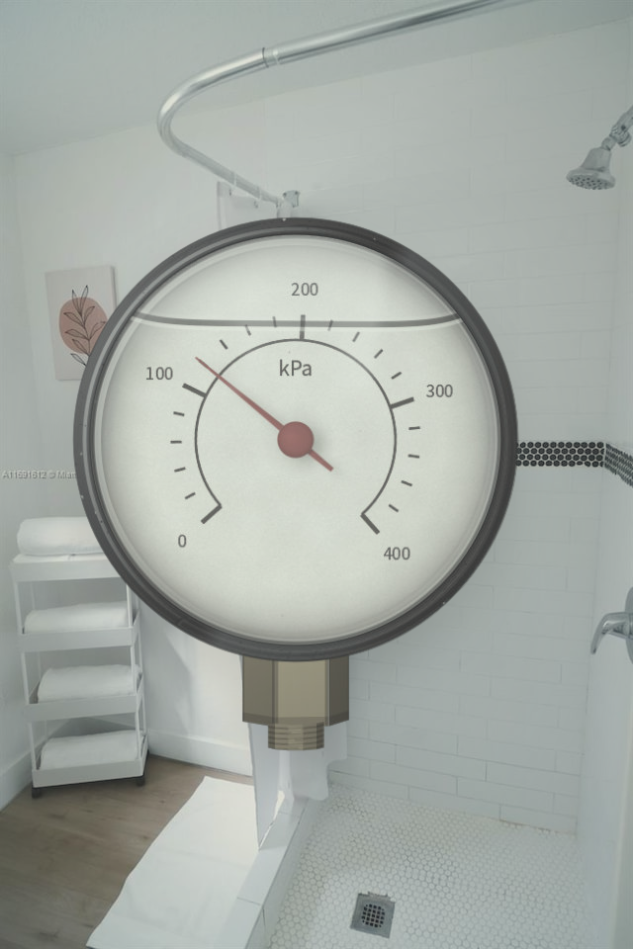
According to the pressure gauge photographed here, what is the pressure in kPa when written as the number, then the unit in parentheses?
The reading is 120 (kPa)
